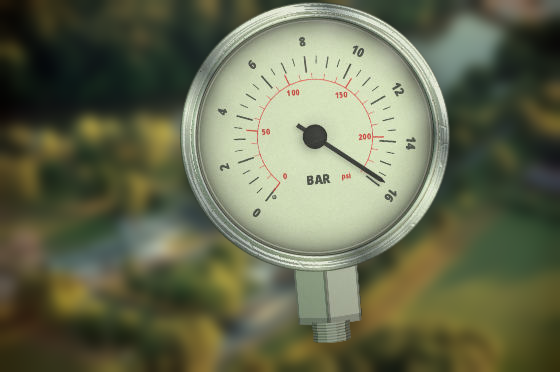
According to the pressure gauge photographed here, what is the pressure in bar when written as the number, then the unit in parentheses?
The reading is 15.75 (bar)
